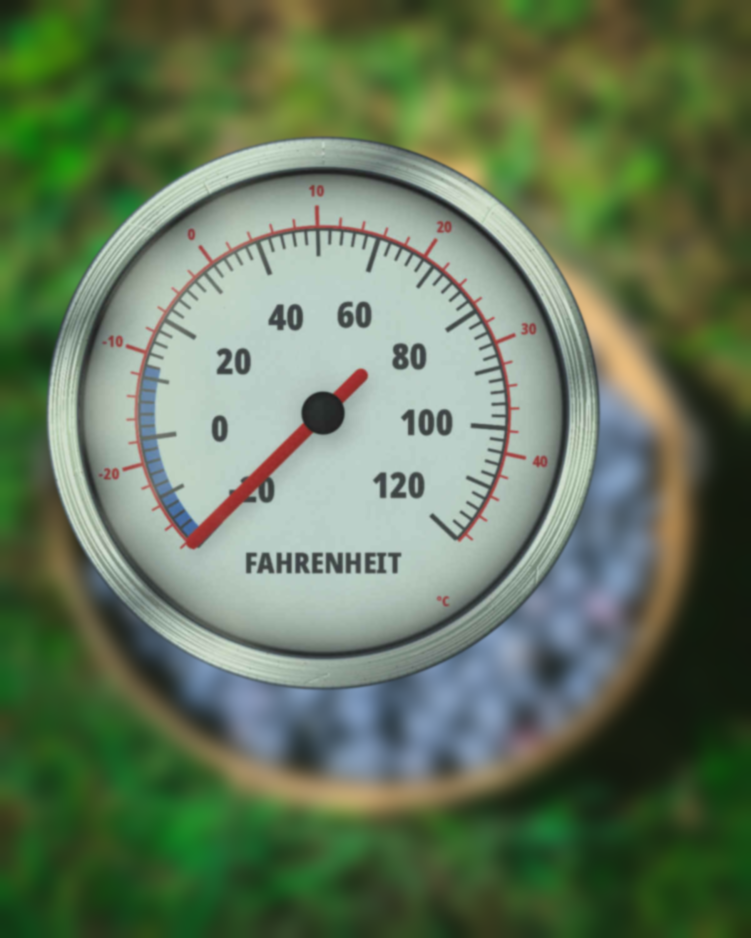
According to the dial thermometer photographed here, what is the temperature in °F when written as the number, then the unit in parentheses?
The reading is -19 (°F)
